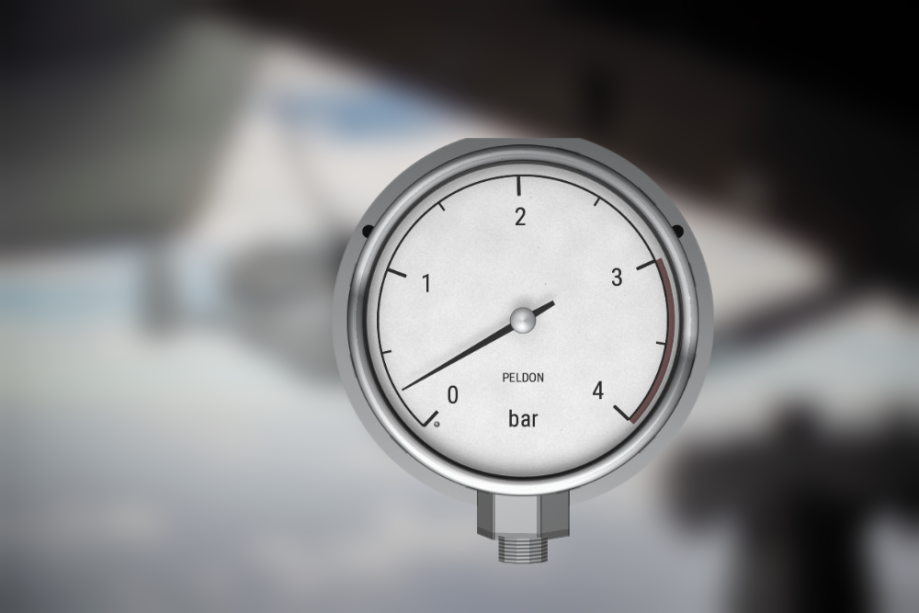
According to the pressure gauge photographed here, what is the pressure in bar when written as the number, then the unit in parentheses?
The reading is 0.25 (bar)
